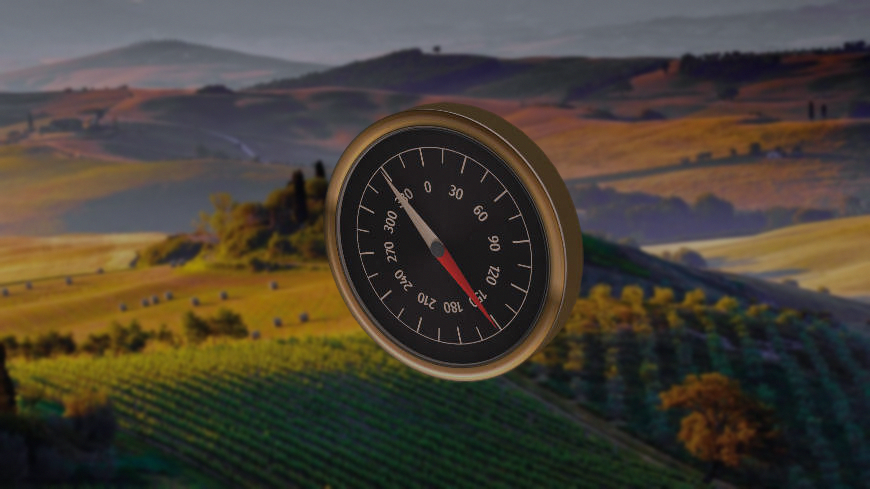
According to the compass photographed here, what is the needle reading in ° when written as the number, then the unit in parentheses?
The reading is 150 (°)
